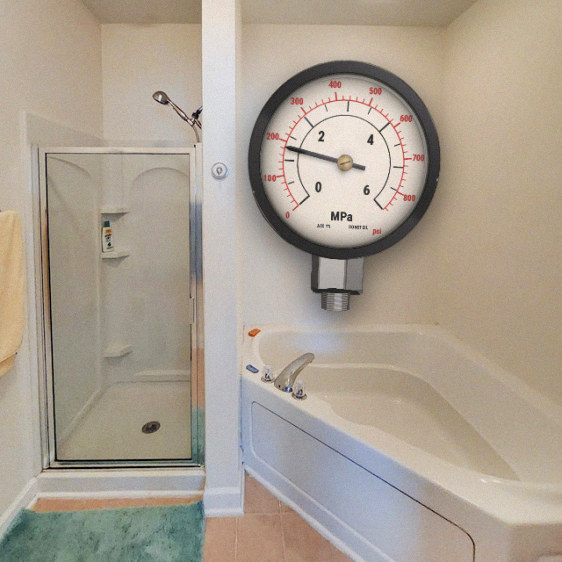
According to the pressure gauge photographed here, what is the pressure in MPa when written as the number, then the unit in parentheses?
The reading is 1.25 (MPa)
